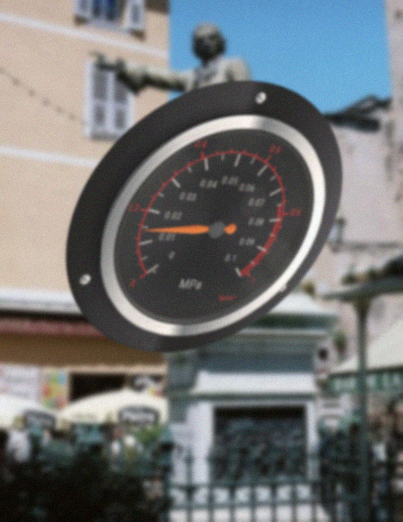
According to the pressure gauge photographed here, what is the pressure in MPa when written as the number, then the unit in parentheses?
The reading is 0.015 (MPa)
